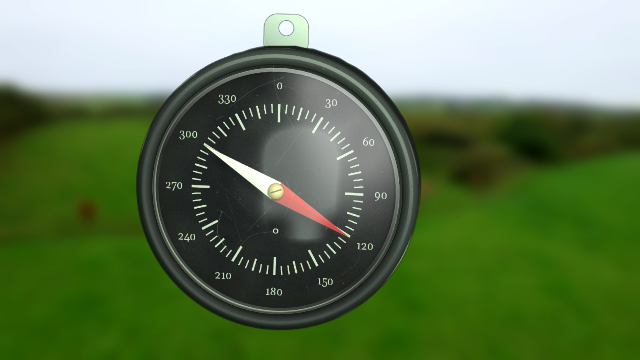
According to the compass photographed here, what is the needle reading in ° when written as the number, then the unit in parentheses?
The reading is 120 (°)
